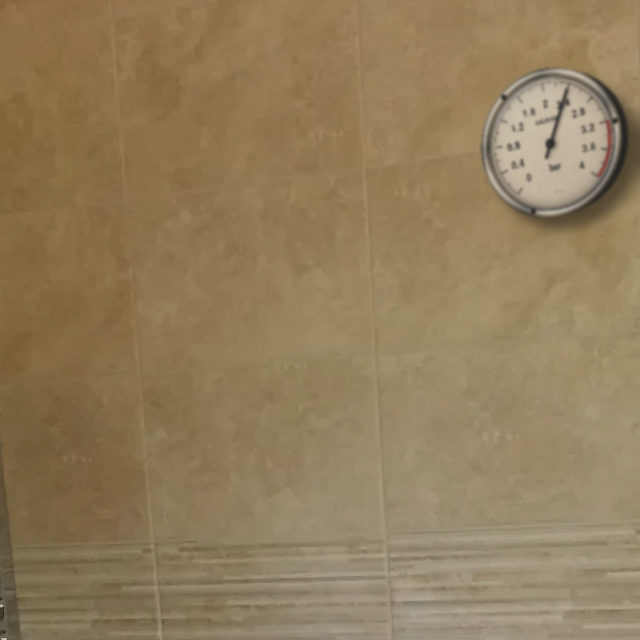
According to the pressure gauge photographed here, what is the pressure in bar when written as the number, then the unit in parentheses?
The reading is 2.4 (bar)
